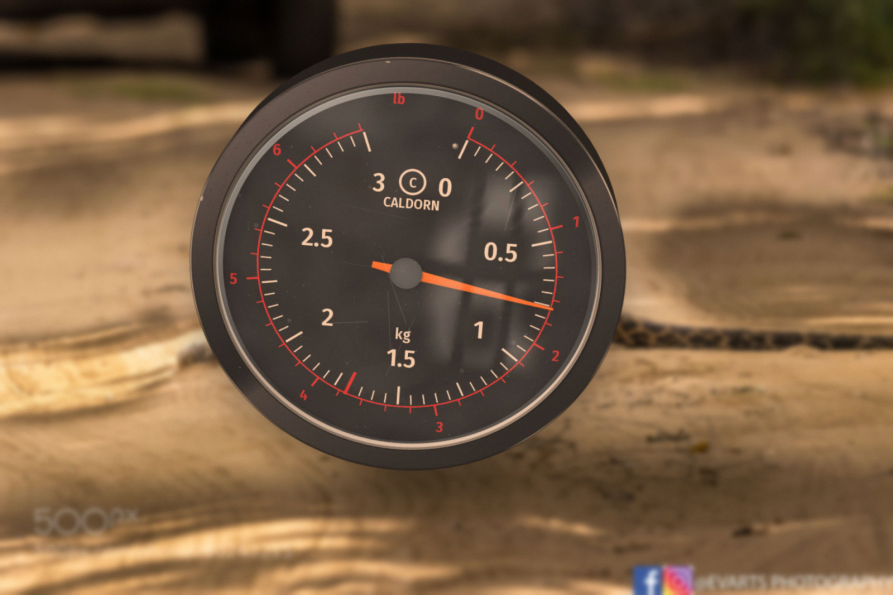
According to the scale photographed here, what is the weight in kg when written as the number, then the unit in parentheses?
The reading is 0.75 (kg)
